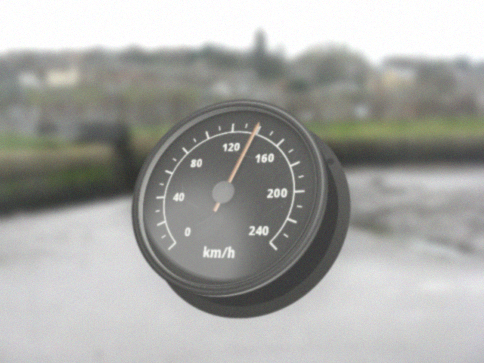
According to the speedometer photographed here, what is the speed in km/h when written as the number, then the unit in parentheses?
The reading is 140 (km/h)
